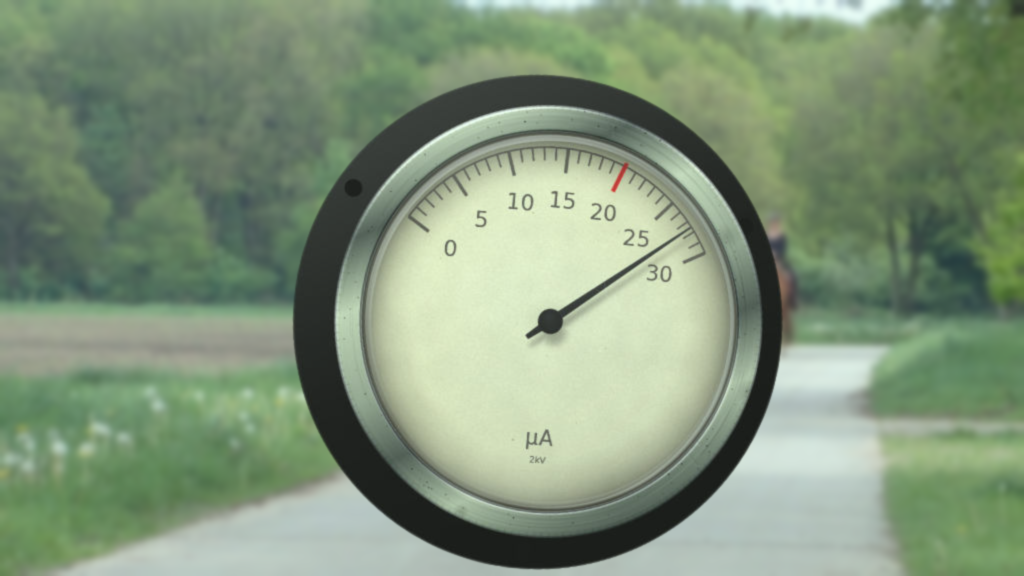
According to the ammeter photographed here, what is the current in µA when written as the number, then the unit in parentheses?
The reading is 27.5 (µA)
